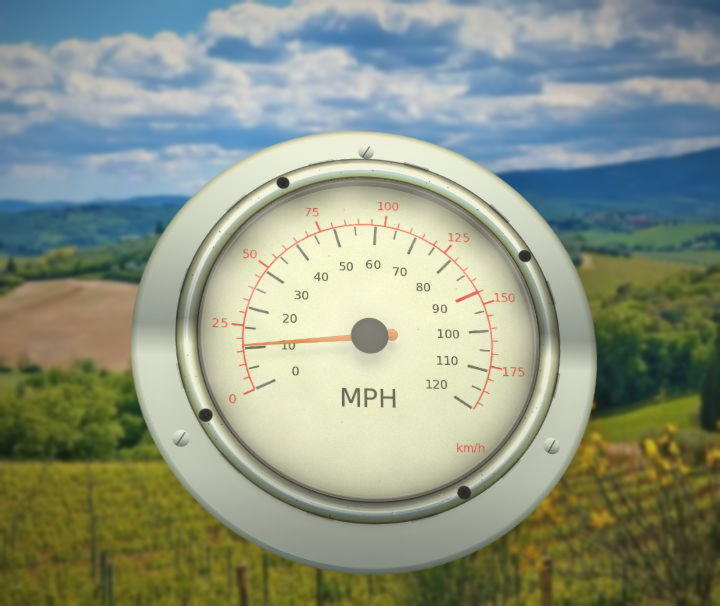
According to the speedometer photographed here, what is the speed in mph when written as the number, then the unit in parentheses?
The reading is 10 (mph)
